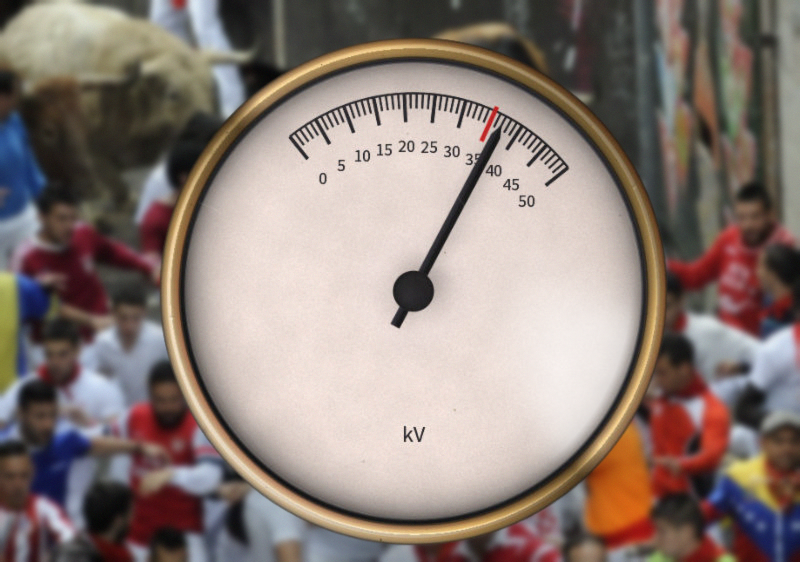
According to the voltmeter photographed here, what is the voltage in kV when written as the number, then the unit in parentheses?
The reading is 37 (kV)
